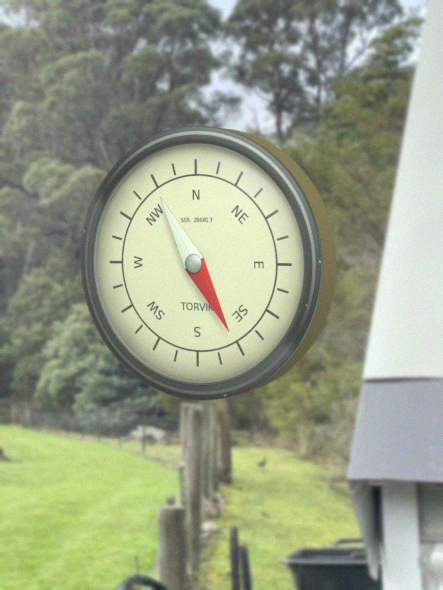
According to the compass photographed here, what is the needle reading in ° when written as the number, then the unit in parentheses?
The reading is 150 (°)
